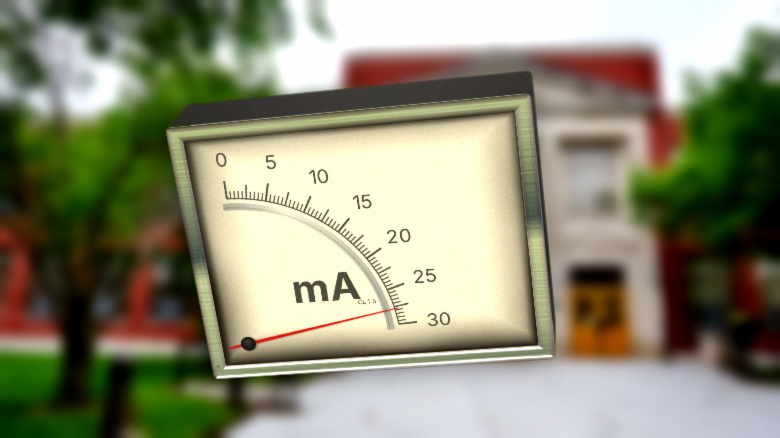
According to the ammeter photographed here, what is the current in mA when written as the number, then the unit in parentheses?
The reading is 27.5 (mA)
